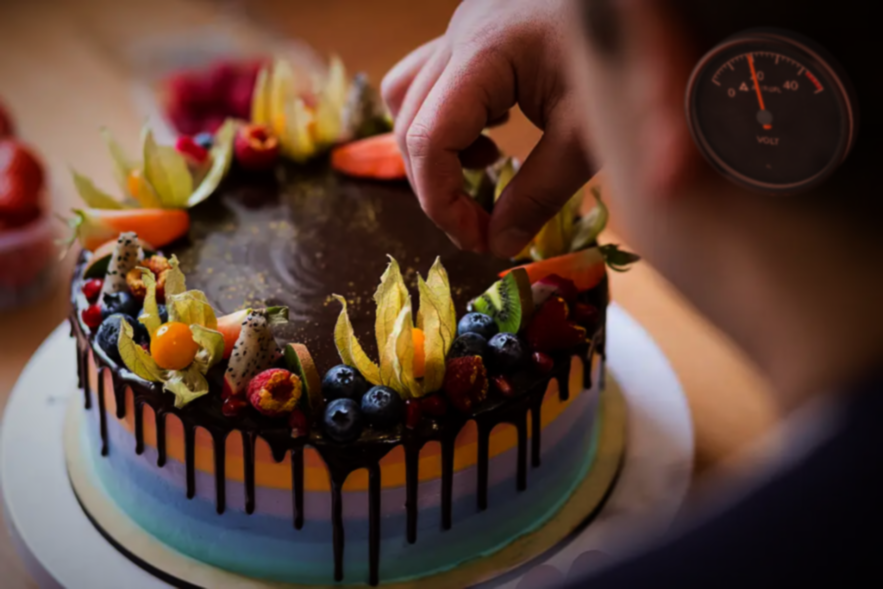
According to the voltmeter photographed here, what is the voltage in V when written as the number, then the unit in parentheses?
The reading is 20 (V)
